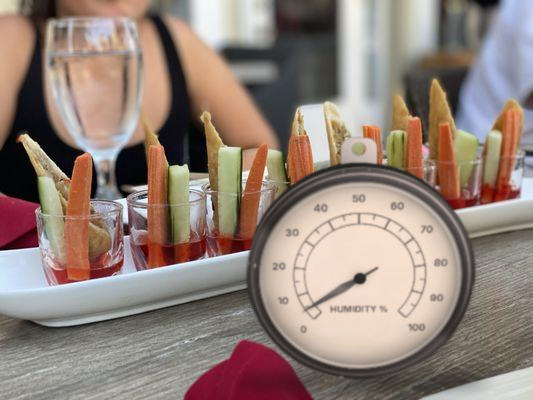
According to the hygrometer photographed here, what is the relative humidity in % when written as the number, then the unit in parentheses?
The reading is 5 (%)
